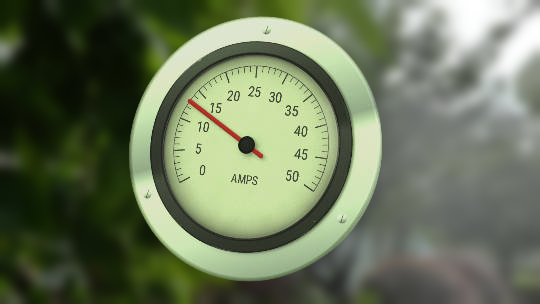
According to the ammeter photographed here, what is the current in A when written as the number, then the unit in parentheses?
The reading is 13 (A)
